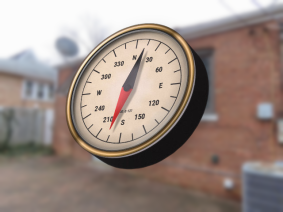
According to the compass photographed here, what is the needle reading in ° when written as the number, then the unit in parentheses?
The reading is 195 (°)
